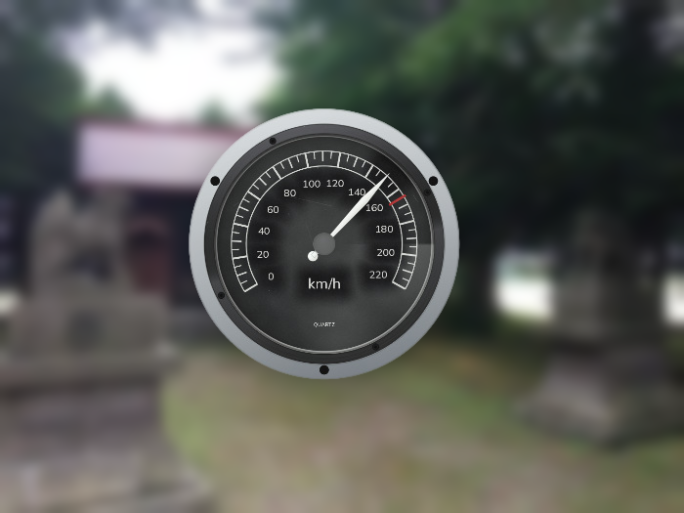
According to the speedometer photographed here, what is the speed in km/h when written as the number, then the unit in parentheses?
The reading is 150 (km/h)
